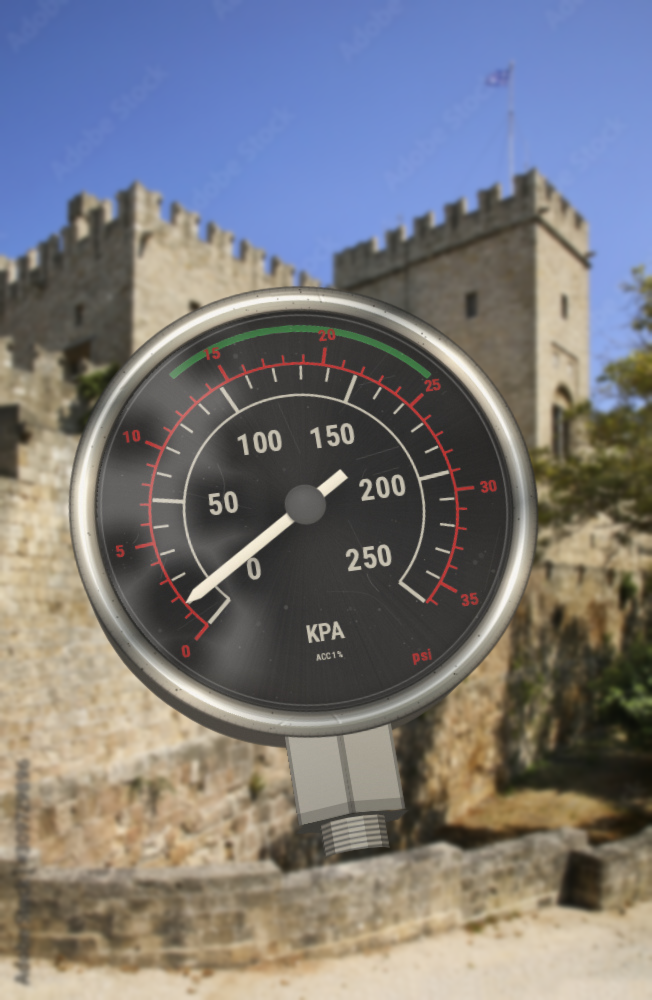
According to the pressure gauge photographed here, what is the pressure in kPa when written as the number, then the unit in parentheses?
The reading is 10 (kPa)
